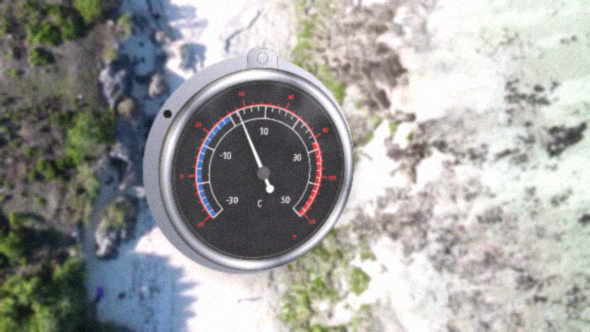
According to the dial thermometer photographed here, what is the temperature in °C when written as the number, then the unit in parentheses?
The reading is 2 (°C)
